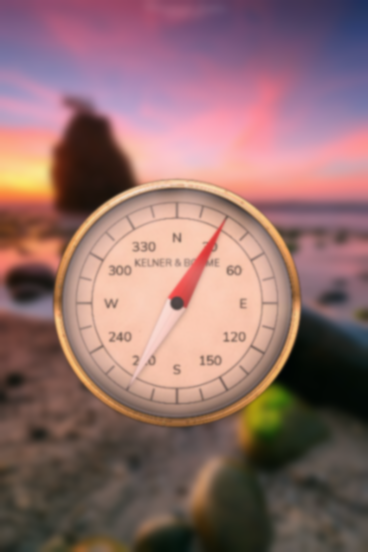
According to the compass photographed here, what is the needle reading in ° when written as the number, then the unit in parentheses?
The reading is 30 (°)
